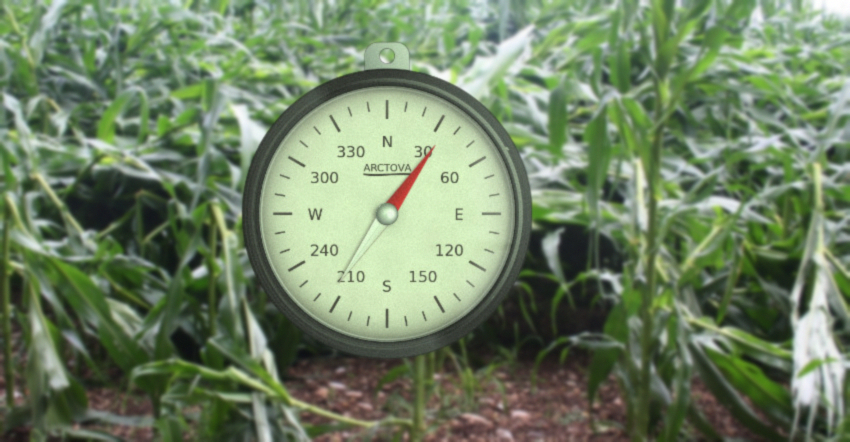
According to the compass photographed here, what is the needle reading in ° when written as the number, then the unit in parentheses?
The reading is 35 (°)
